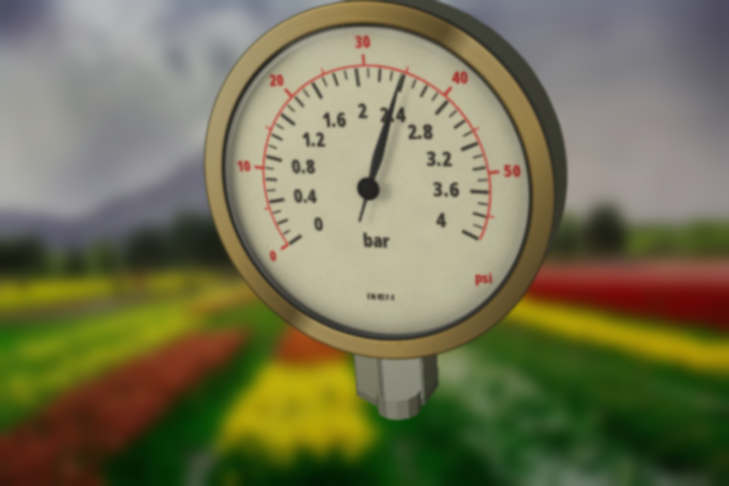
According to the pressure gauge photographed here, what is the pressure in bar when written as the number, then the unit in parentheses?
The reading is 2.4 (bar)
